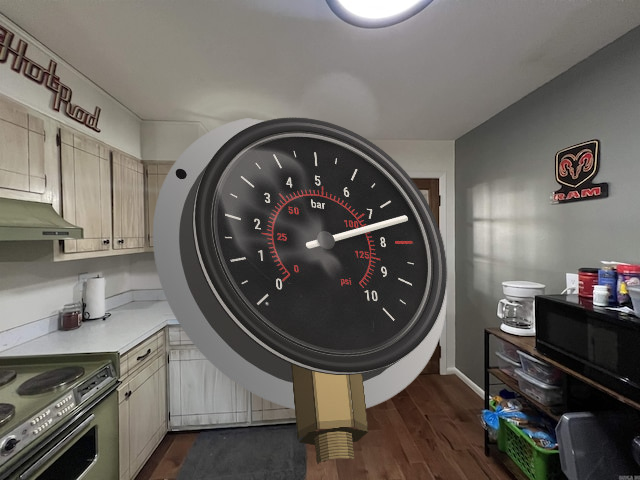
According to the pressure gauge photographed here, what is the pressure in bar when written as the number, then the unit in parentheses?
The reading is 7.5 (bar)
